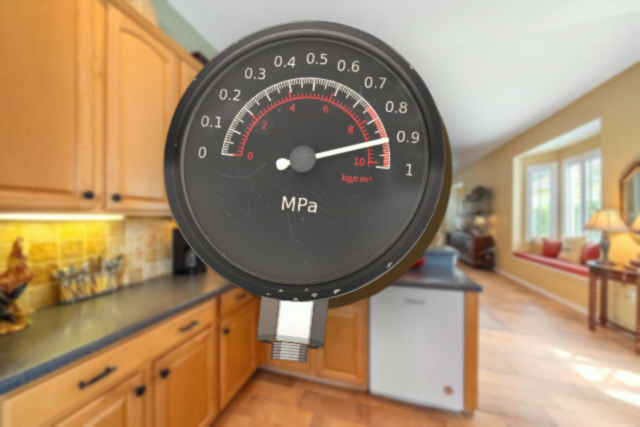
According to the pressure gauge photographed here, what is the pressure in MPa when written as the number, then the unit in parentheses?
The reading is 0.9 (MPa)
